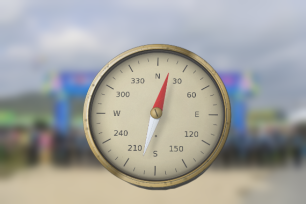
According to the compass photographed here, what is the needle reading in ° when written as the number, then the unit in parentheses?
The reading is 15 (°)
